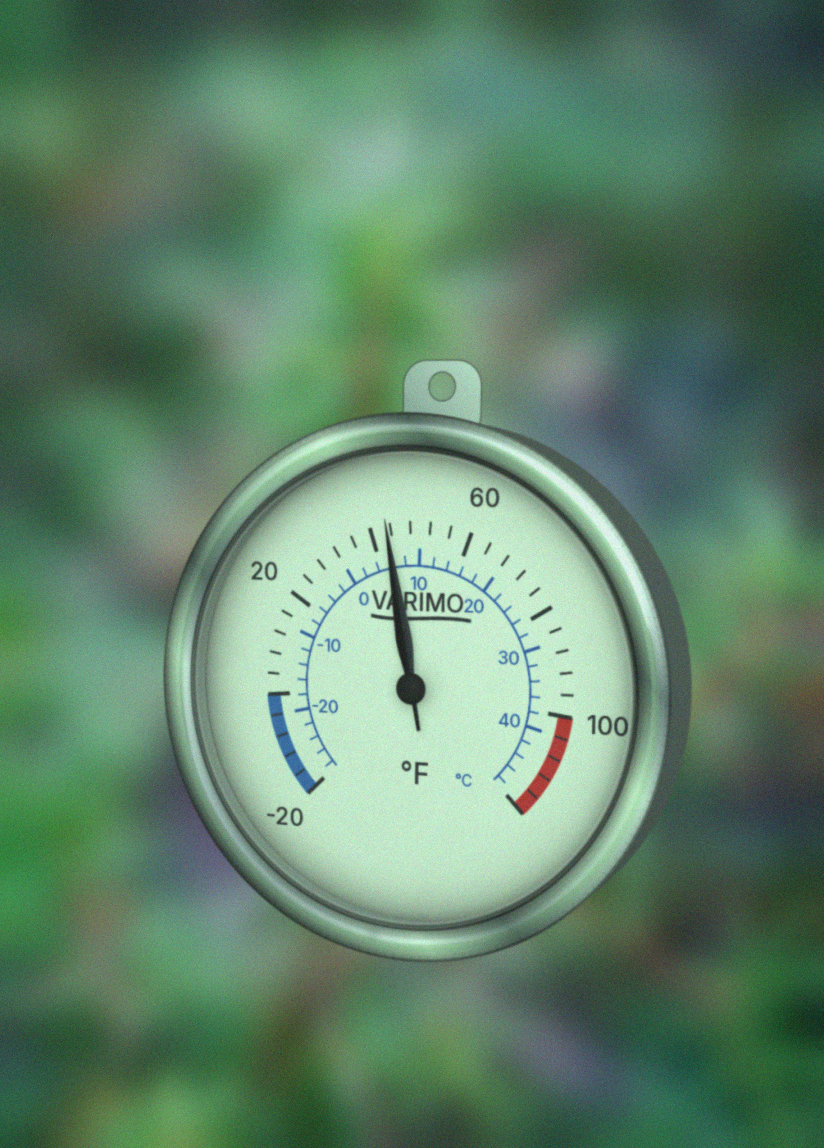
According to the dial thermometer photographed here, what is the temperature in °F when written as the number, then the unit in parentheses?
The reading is 44 (°F)
